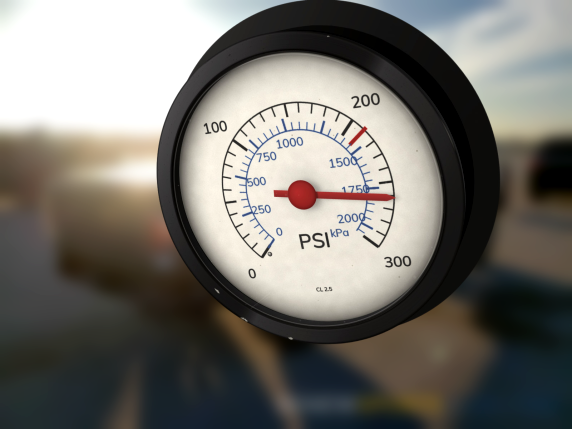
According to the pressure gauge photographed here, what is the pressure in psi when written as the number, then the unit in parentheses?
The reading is 260 (psi)
